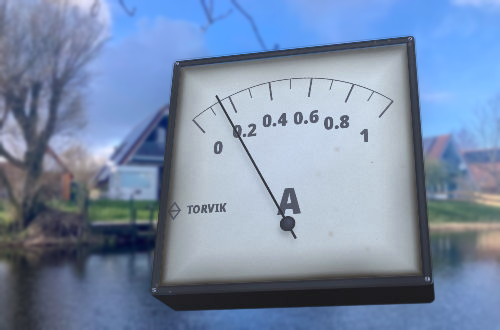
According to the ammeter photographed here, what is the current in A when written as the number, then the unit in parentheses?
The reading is 0.15 (A)
